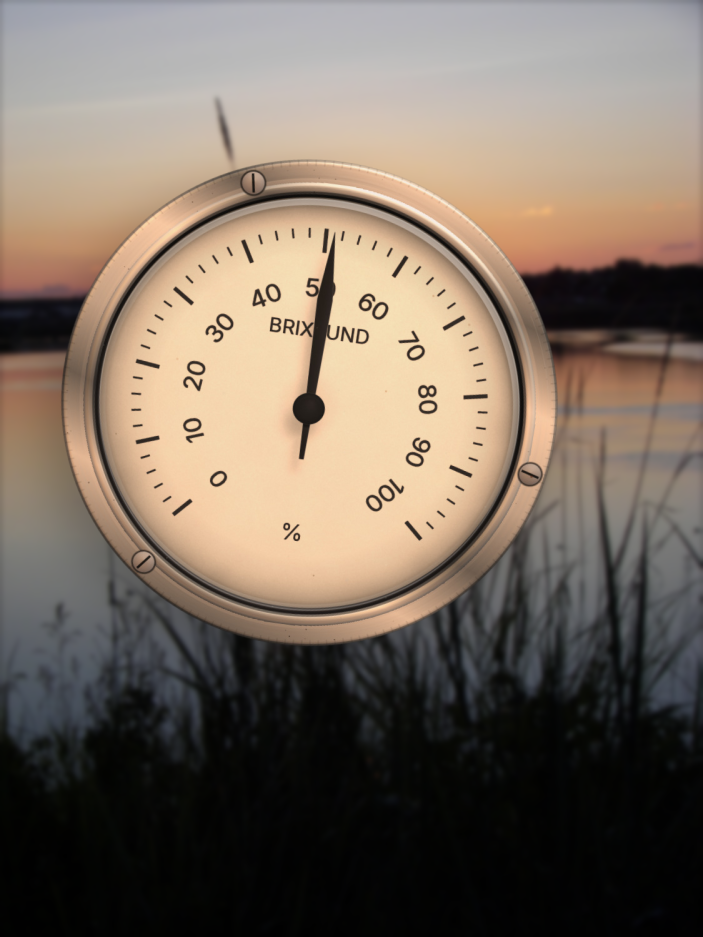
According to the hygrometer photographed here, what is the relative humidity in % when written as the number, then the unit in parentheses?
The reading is 51 (%)
